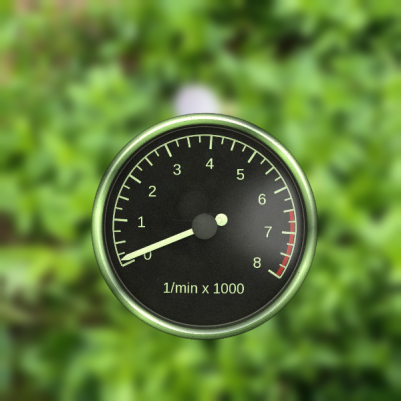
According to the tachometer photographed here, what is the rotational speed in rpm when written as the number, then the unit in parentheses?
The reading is 125 (rpm)
